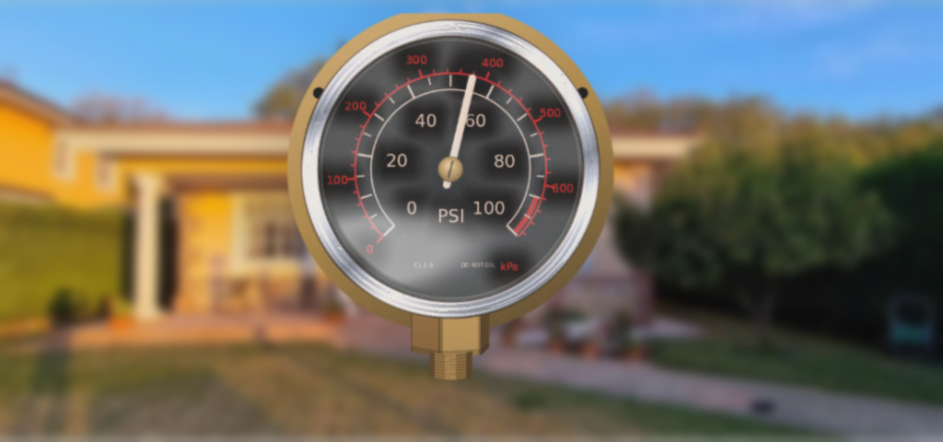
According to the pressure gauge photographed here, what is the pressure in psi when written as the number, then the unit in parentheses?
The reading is 55 (psi)
